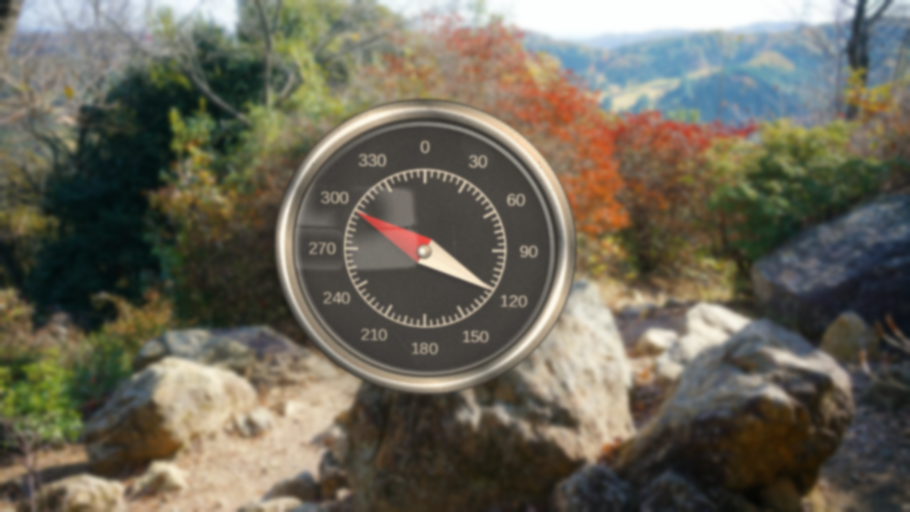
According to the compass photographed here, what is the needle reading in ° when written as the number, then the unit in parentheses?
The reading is 300 (°)
